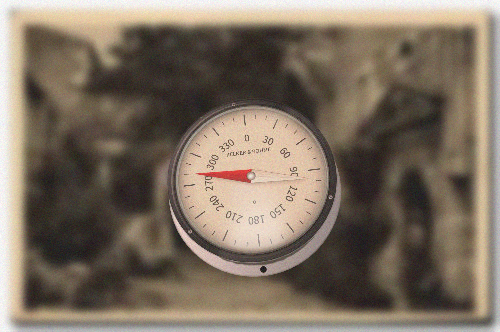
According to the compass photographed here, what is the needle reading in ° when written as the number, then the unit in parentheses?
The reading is 280 (°)
